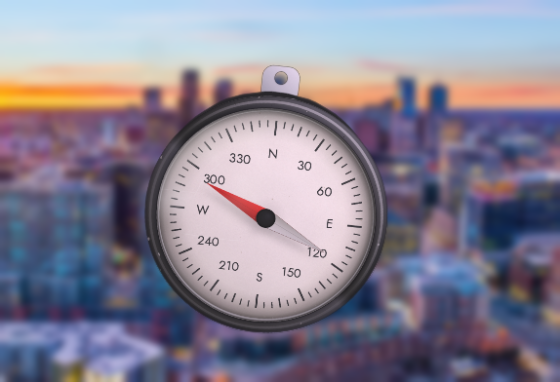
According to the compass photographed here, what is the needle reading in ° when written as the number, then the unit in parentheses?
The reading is 295 (°)
